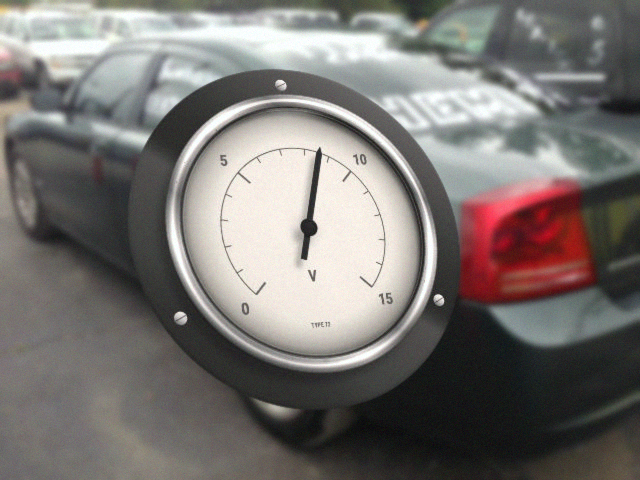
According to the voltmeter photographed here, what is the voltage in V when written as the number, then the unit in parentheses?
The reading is 8.5 (V)
